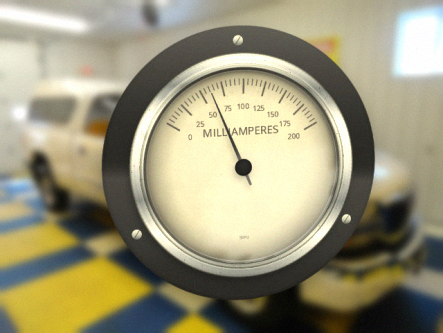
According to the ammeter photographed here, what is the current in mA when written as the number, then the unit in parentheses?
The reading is 60 (mA)
